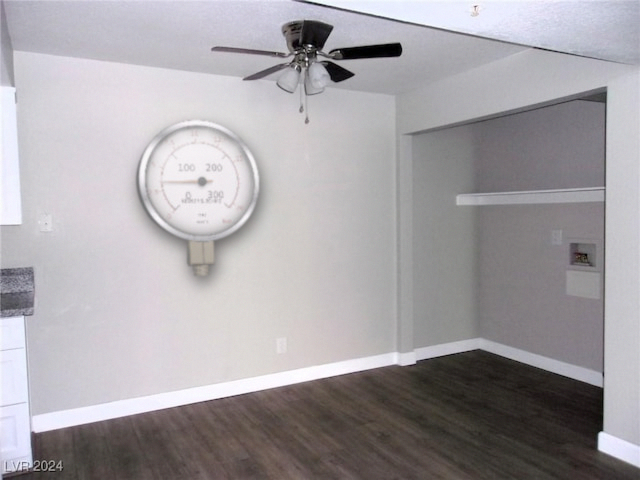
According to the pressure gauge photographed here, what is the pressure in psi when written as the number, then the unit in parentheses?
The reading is 50 (psi)
